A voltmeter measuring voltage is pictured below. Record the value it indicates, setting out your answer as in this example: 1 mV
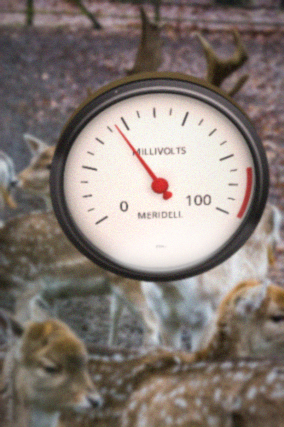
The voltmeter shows 37.5 mV
